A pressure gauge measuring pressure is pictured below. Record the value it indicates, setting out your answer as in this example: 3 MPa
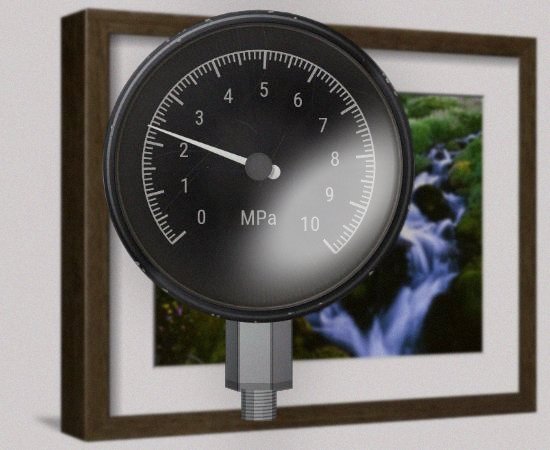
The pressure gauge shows 2.3 MPa
